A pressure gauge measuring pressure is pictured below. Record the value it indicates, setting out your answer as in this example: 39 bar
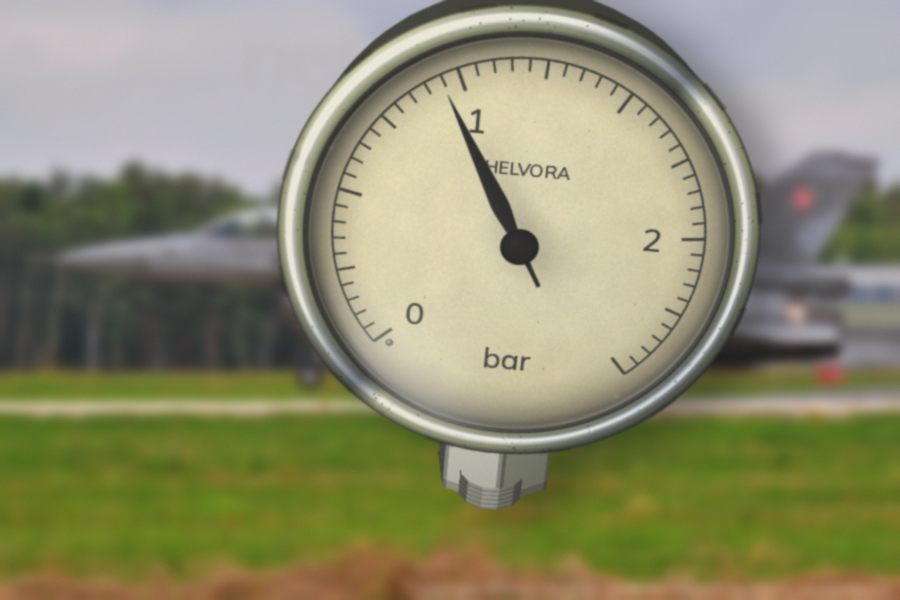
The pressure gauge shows 0.95 bar
